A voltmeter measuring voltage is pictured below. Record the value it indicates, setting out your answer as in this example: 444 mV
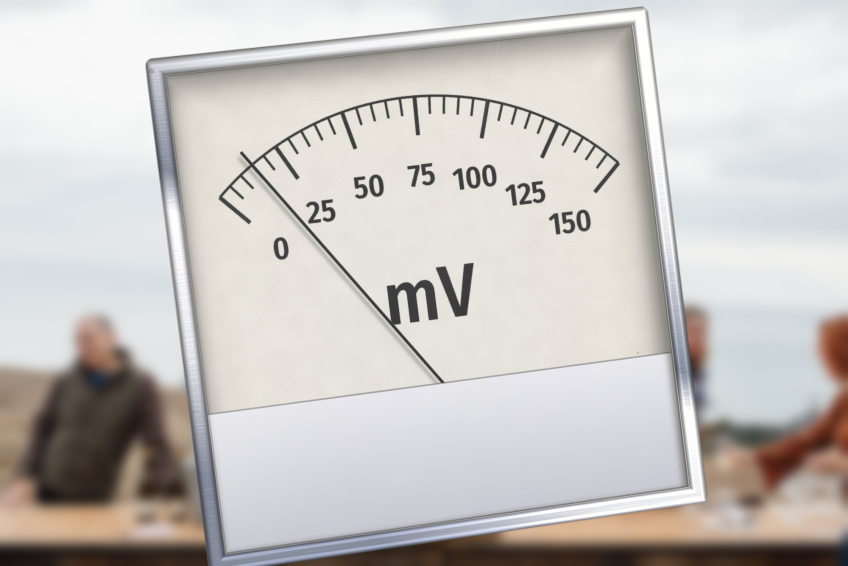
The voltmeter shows 15 mV
